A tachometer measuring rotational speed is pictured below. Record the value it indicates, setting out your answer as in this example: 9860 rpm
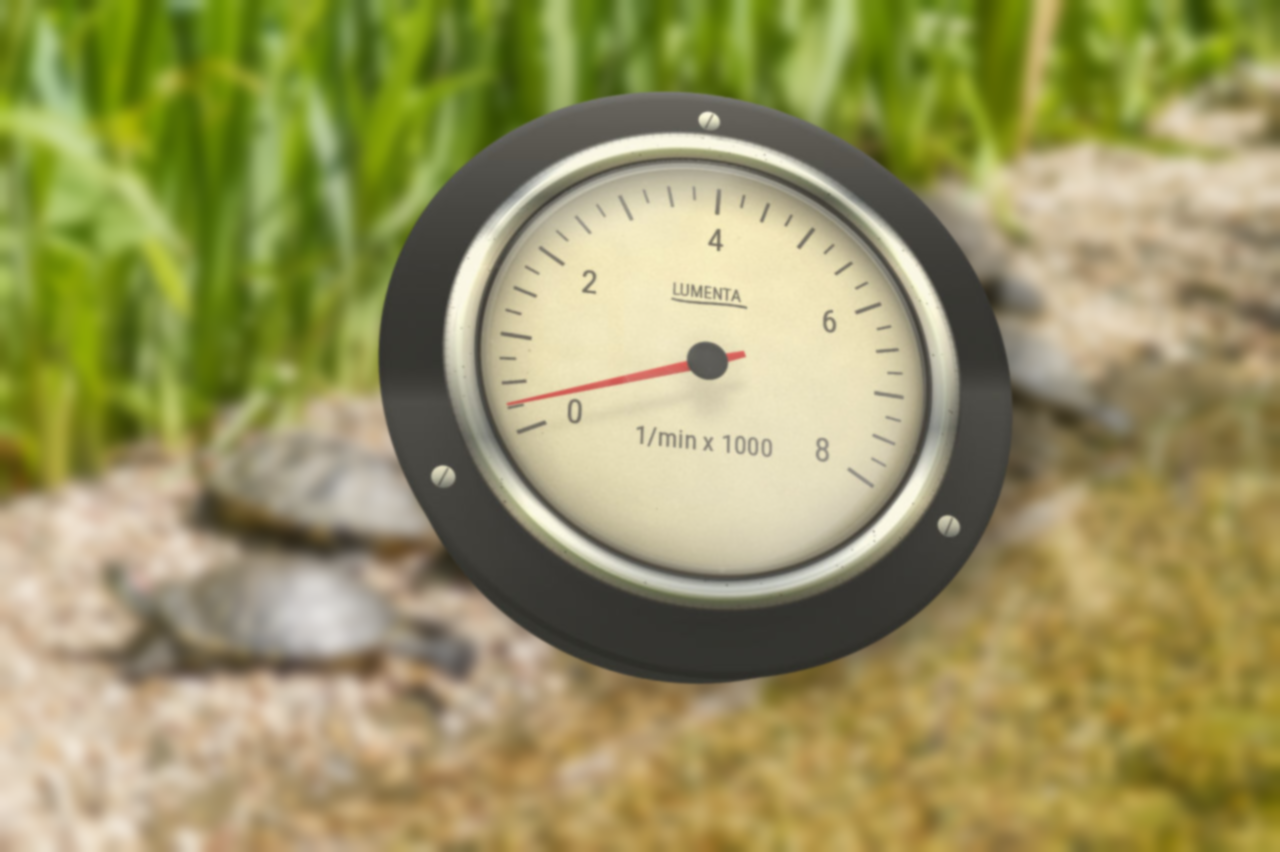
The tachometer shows 250 rpm
